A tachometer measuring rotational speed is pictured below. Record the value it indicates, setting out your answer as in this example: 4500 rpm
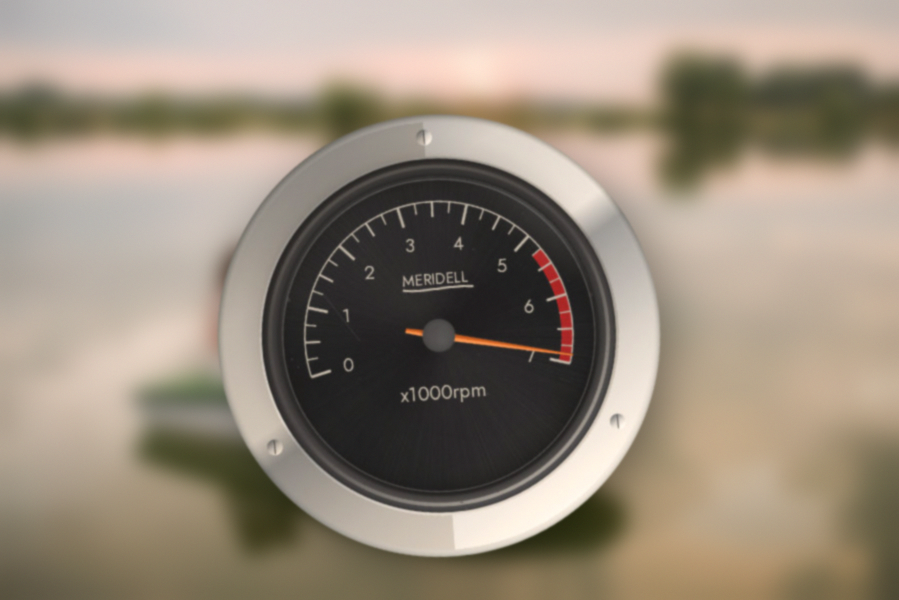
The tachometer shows 6875 rpm
